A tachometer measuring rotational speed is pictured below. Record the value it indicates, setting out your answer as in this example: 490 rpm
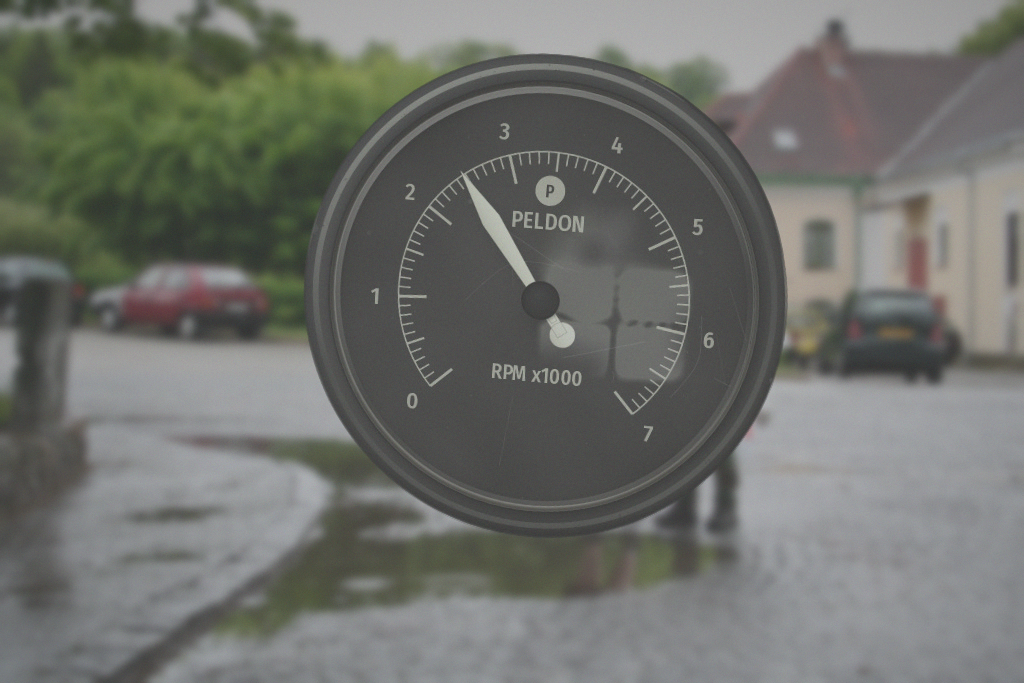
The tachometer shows 2500 rpm
